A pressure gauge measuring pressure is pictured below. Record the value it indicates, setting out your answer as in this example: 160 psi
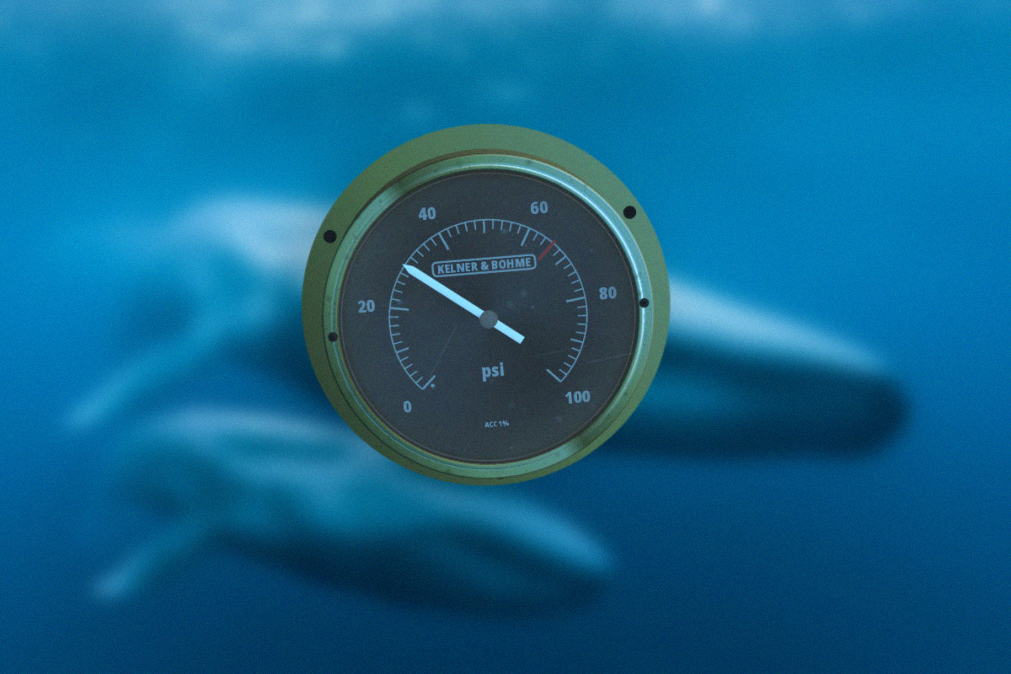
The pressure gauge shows 30 psi
